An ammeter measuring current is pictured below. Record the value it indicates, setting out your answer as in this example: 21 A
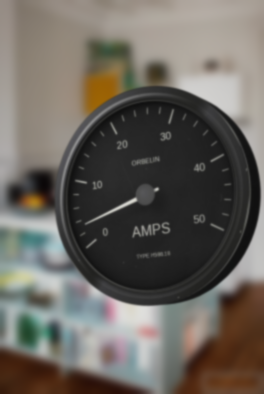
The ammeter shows 3 A
